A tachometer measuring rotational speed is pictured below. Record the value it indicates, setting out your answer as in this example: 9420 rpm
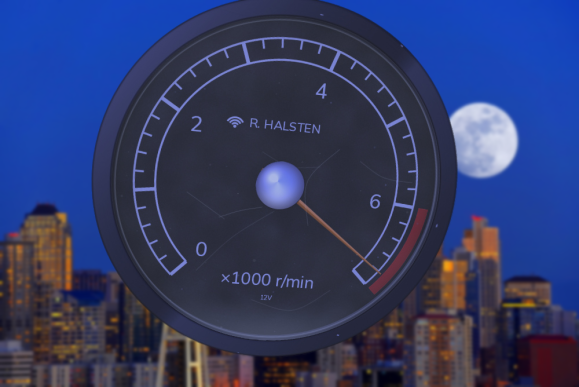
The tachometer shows 6800 rpm
